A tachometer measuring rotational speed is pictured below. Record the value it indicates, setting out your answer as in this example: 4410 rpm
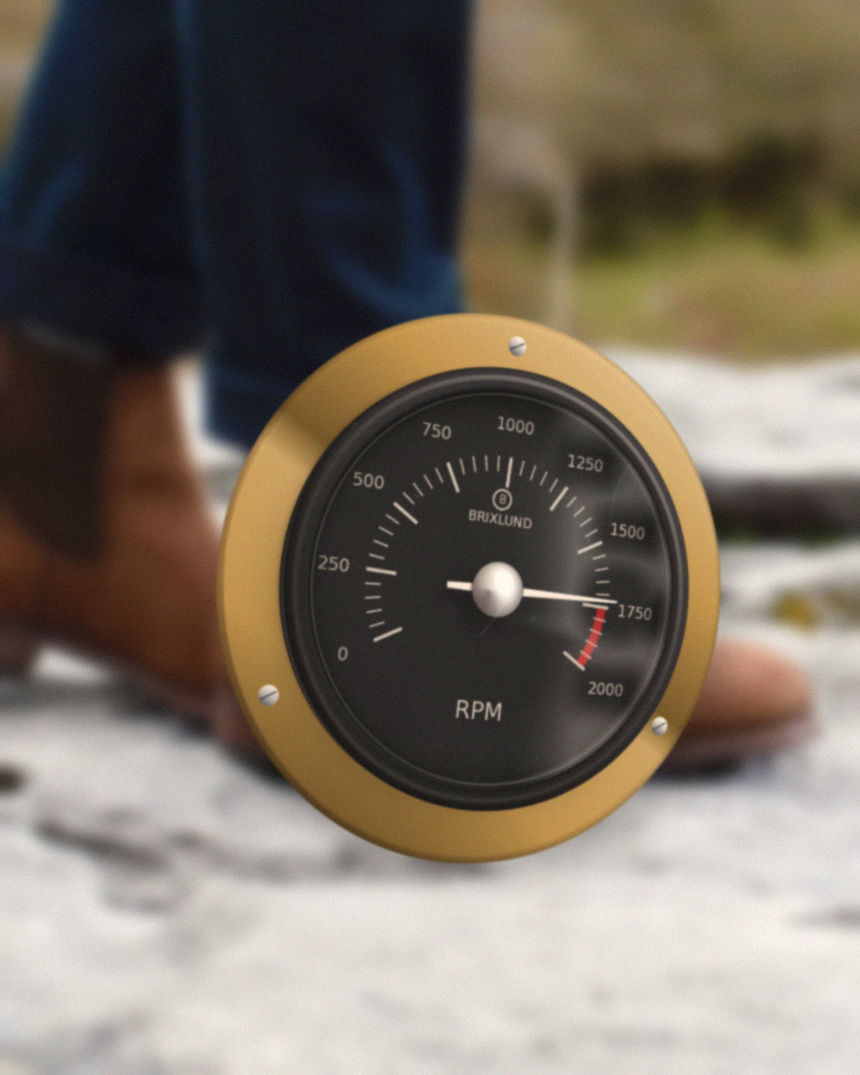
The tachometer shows 1725 rpm
